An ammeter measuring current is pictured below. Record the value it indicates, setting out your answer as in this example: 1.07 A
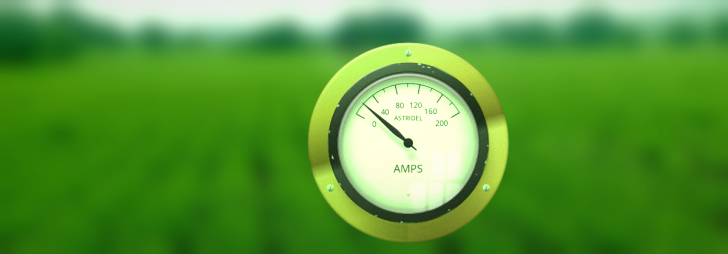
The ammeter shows 20 A
